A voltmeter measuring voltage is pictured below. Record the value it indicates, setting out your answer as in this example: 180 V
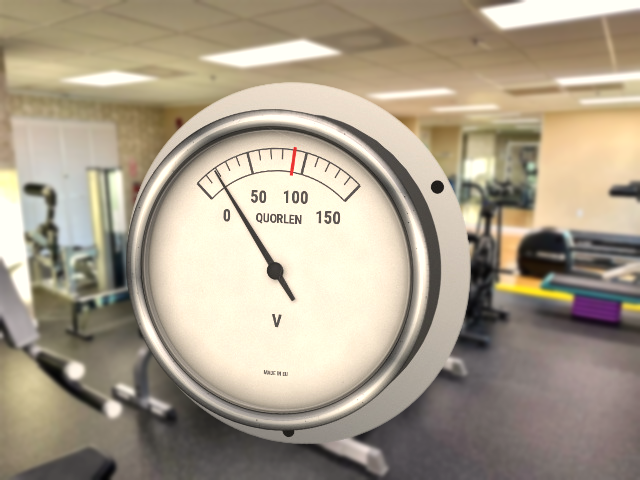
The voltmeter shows 20 V
